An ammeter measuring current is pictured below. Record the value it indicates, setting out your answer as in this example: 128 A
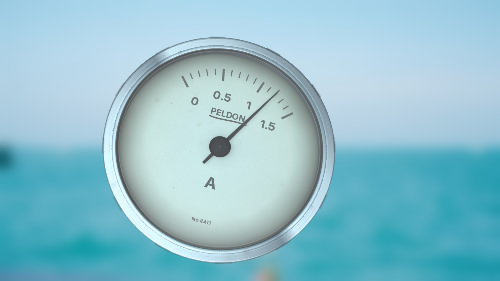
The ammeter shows 1.2 A
